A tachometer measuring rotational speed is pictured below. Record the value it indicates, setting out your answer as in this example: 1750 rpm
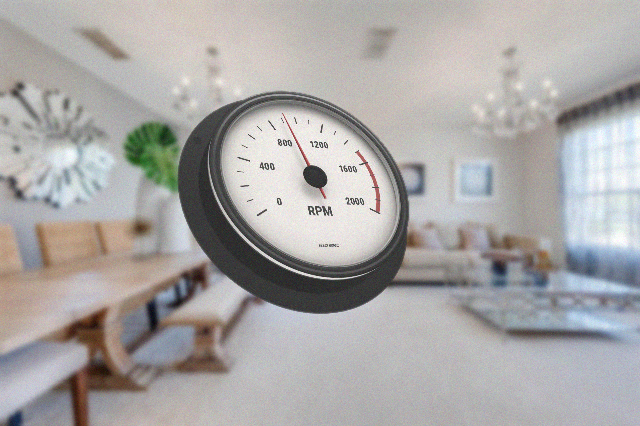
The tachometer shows 900 rpm
